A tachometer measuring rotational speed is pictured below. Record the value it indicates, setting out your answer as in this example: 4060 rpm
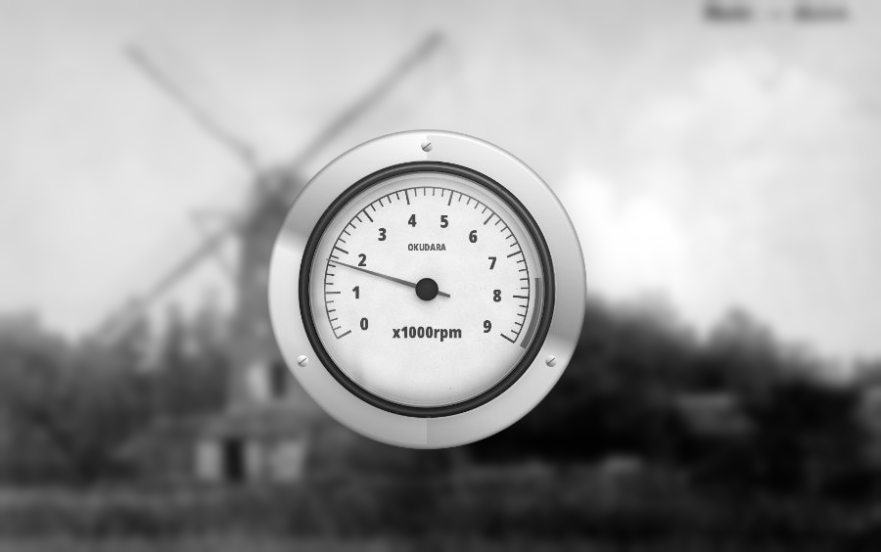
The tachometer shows 1700 rpm
